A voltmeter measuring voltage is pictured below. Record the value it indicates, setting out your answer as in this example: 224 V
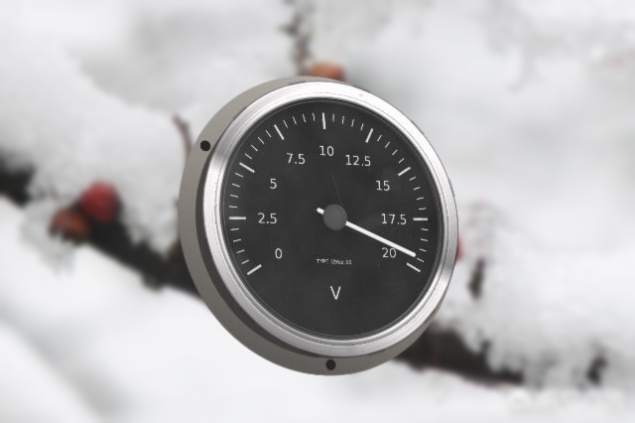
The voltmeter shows 19.5 V
